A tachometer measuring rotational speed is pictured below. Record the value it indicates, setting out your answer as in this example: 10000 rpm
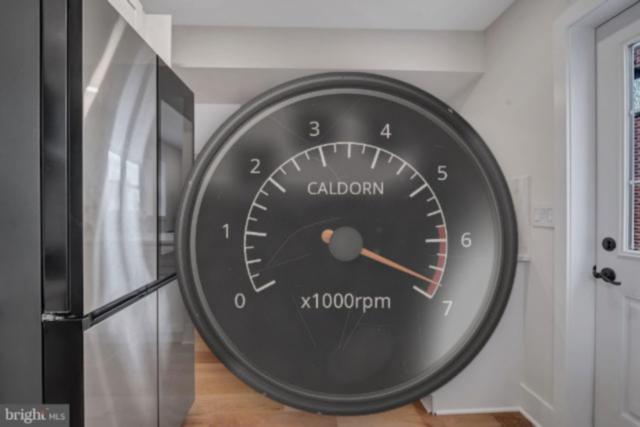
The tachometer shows 6750 rpm
